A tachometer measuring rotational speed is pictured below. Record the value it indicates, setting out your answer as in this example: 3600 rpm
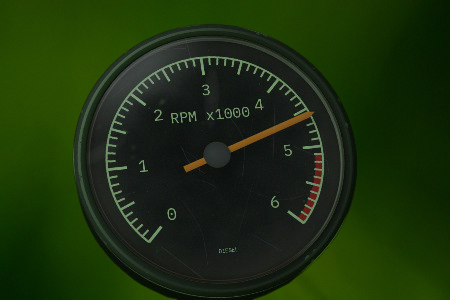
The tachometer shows 4600 rpm
